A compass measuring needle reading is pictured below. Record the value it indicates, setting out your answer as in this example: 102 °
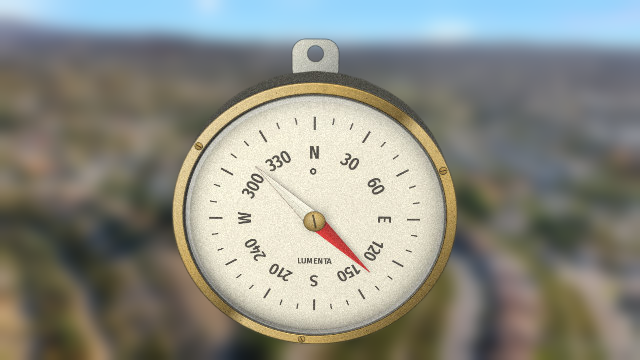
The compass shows 135 °
